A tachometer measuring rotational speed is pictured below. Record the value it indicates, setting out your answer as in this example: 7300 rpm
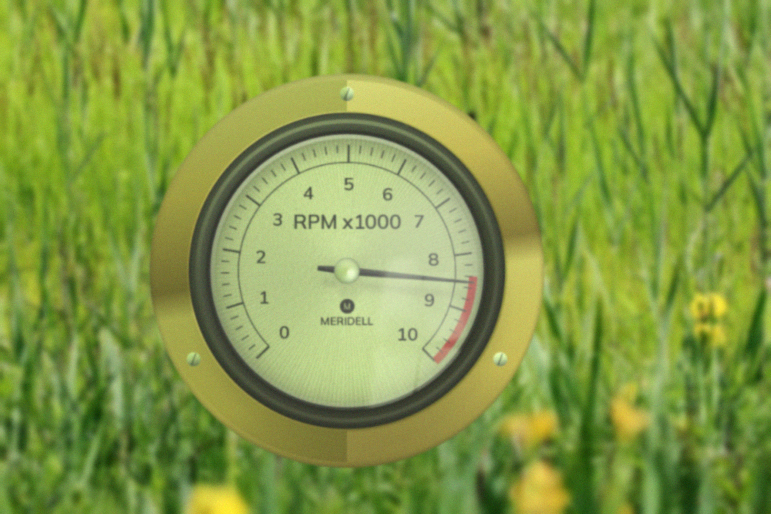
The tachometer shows 8500 rpm
